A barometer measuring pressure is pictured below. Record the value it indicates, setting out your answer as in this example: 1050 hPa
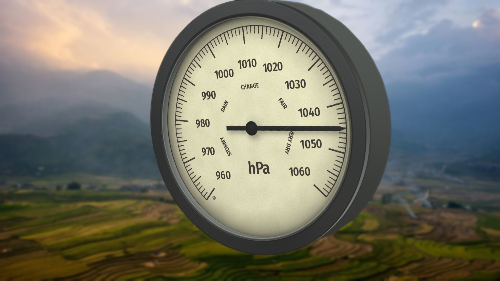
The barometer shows 1045 hPa
